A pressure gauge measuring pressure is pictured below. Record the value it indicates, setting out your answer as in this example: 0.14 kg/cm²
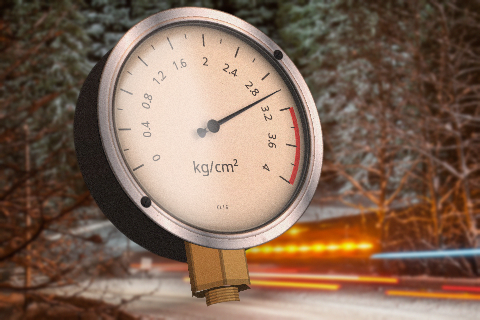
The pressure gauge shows 3 kg/cm²
